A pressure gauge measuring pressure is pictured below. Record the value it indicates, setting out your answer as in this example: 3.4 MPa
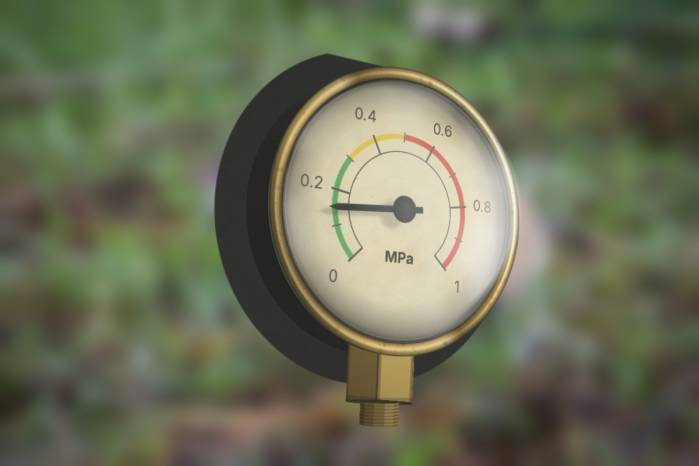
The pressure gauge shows 0.15 MPa
